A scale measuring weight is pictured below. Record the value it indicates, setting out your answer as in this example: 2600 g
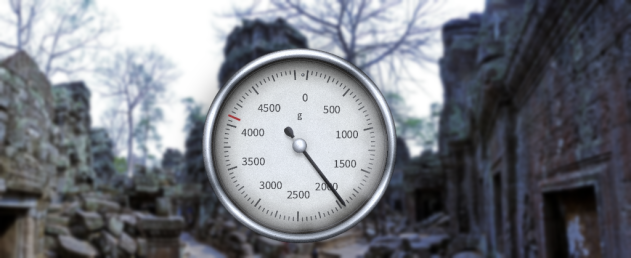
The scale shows 1950 g
